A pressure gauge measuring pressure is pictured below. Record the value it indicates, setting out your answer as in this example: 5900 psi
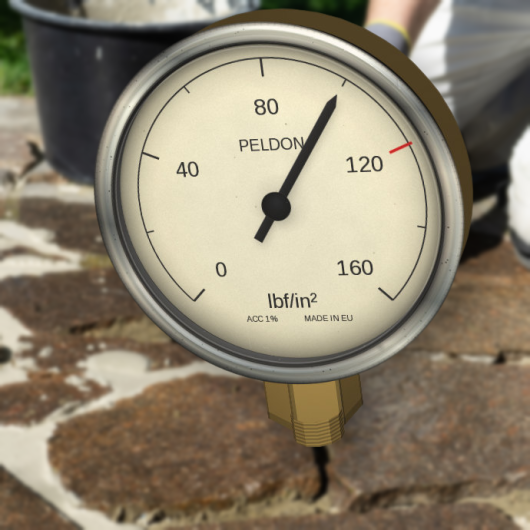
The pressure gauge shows 100 psi
